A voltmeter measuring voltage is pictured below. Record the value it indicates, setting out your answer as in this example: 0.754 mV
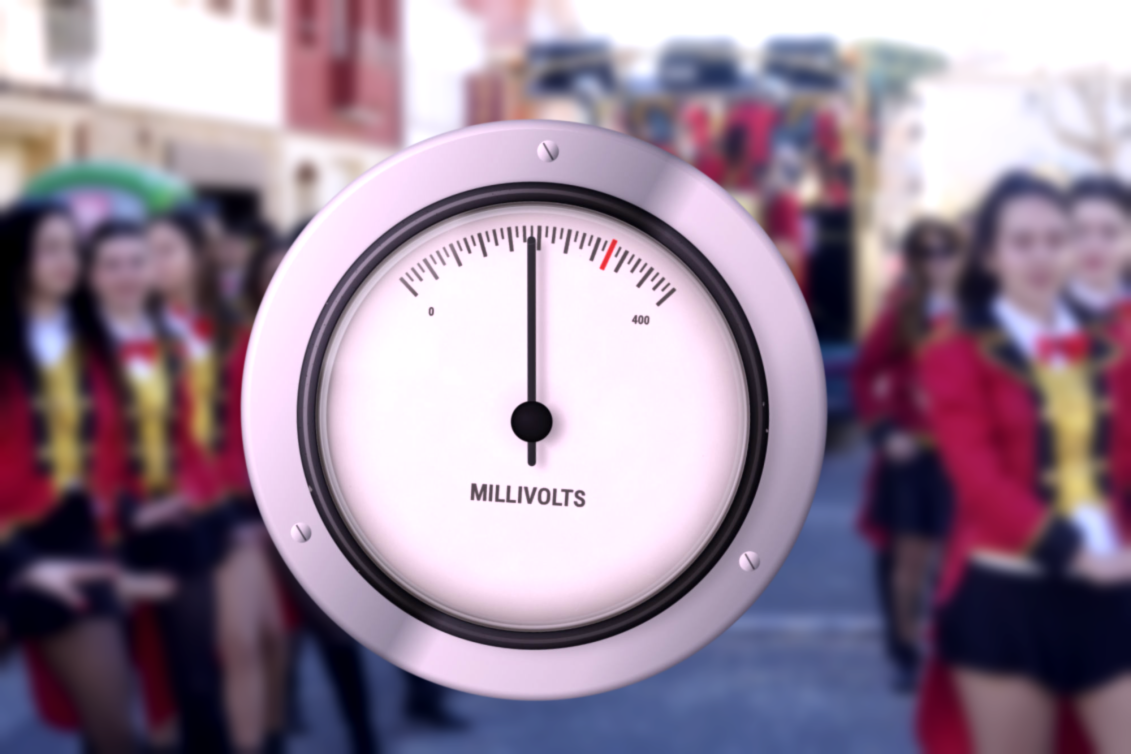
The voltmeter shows 190 mV
